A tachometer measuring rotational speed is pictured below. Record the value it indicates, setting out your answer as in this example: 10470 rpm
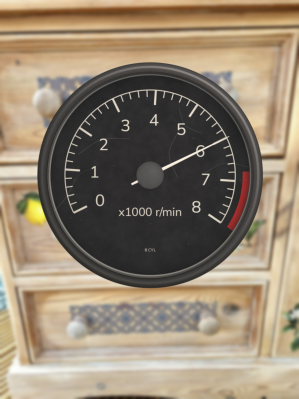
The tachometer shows 6000 rpm
